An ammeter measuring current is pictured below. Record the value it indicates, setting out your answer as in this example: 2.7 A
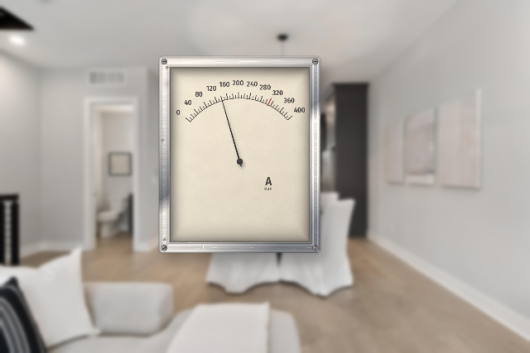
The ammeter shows 140 A
